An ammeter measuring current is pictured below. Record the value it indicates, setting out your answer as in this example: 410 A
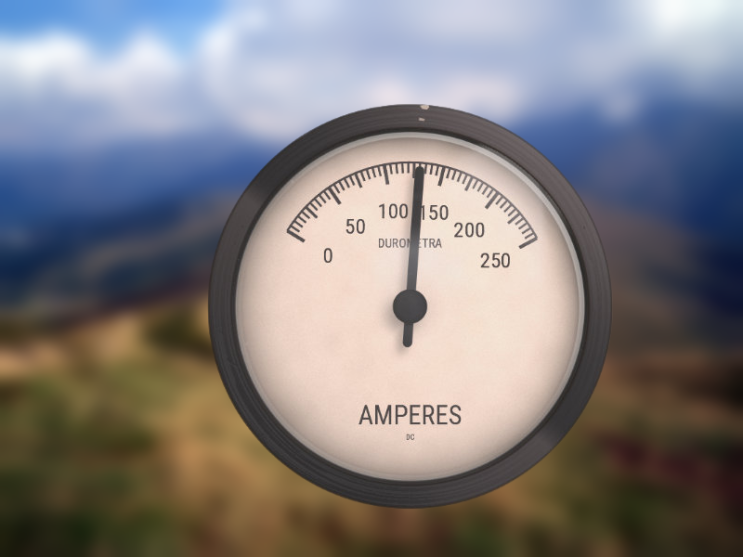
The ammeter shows 130 A
